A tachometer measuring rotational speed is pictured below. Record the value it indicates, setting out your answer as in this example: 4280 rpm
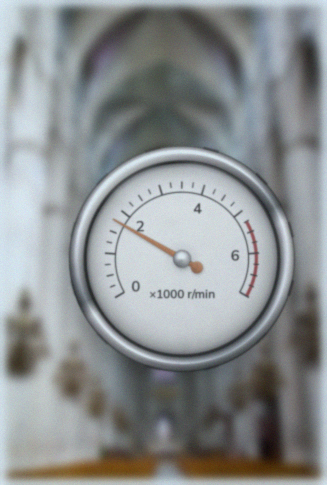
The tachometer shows 1750 rpm
